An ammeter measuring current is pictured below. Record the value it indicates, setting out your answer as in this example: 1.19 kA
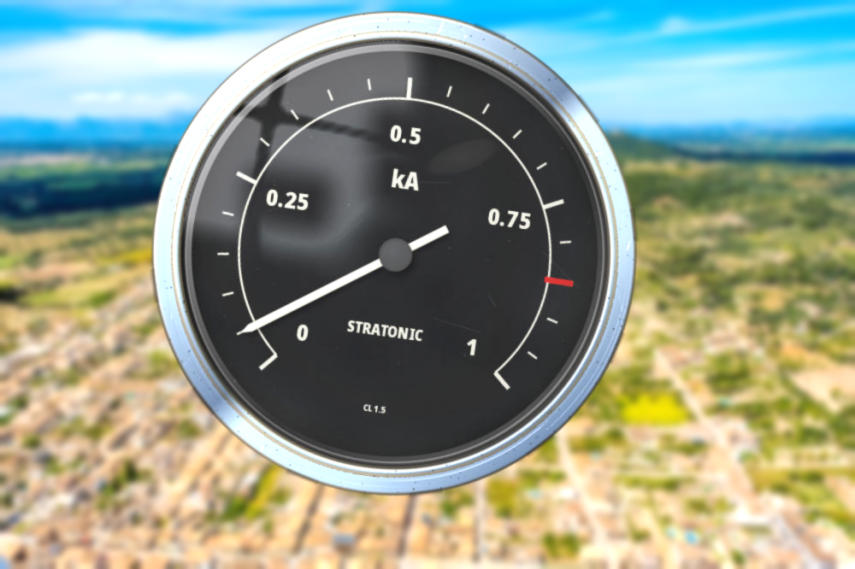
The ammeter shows 0.05 kA
